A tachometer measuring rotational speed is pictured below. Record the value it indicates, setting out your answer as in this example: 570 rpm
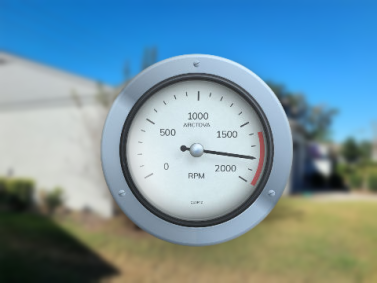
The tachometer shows 1800 rpm
